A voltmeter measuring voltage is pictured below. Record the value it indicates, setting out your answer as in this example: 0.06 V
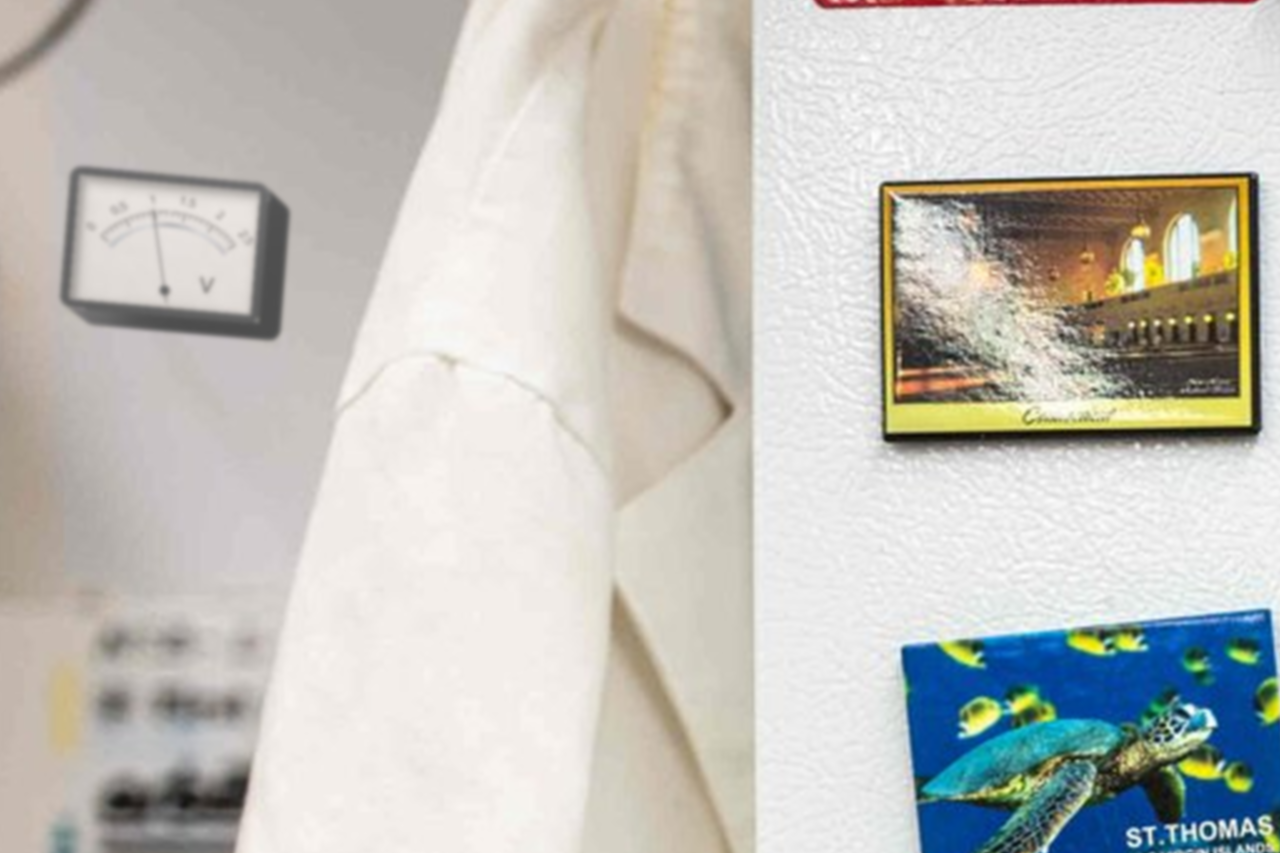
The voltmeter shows 1 V
